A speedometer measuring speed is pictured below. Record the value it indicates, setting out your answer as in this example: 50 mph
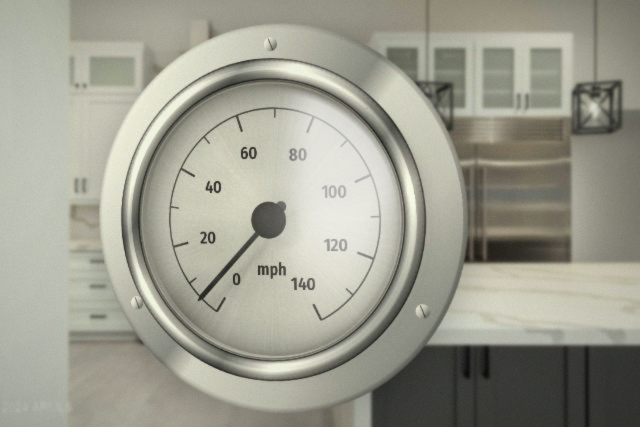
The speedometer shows 5 mph
